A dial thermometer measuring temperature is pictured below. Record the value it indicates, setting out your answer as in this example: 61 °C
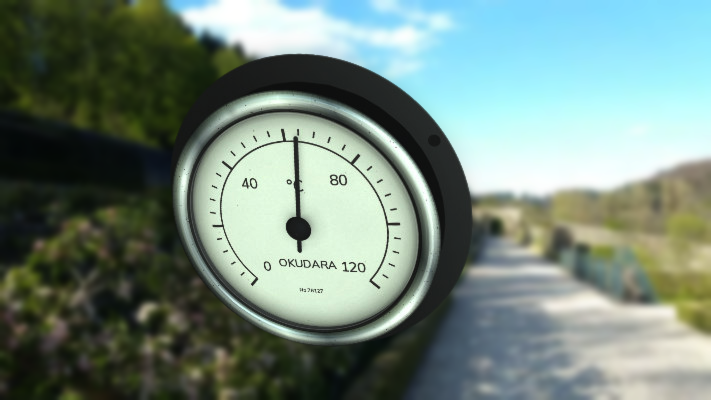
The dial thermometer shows 64 °C
